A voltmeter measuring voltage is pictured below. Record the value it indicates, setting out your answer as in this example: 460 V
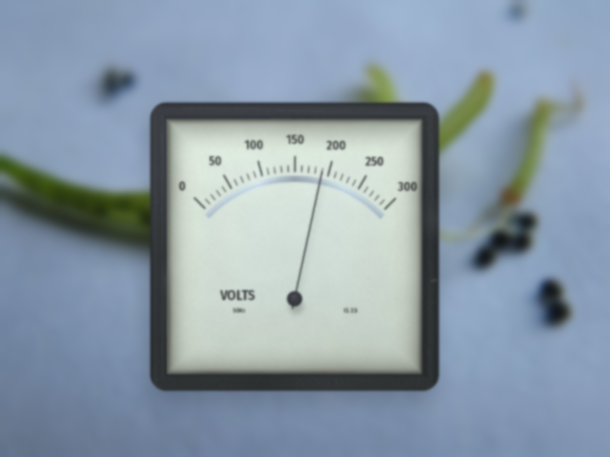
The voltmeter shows 190 V
